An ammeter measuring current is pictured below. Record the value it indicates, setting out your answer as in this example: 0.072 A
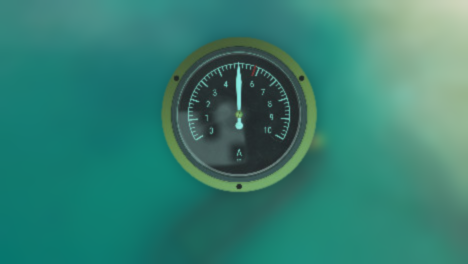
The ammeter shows 5 A
